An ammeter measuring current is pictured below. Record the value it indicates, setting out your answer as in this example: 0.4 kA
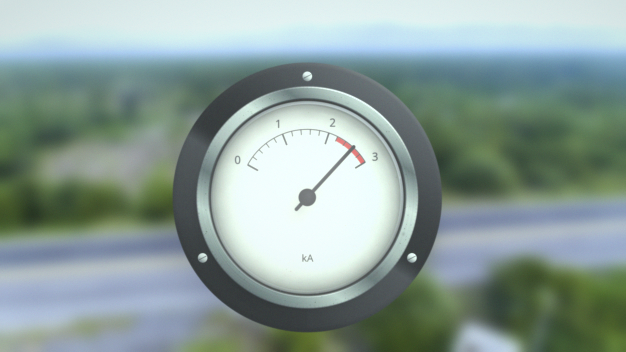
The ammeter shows 2.6 kA
